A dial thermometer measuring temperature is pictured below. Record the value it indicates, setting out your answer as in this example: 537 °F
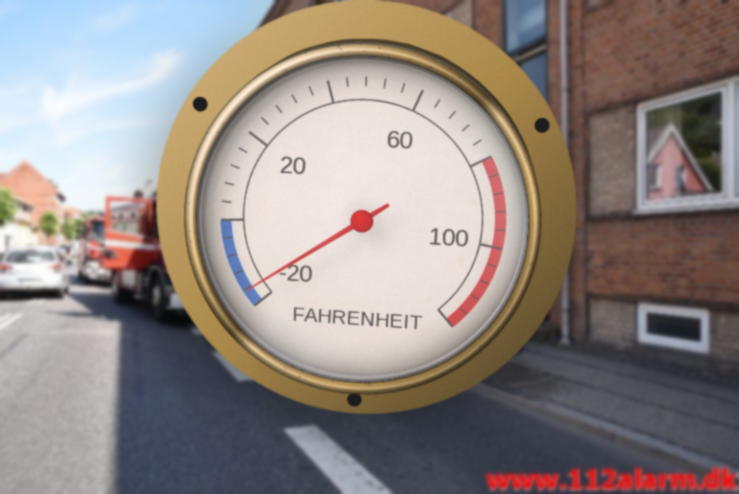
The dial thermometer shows -16 °F
